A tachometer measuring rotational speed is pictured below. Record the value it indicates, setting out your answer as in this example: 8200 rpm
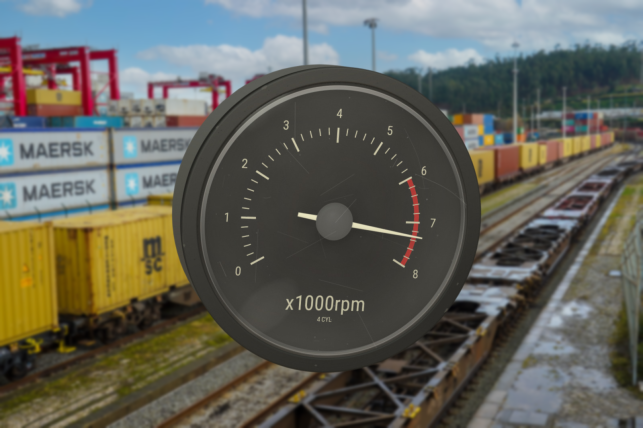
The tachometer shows 7300 rpm
